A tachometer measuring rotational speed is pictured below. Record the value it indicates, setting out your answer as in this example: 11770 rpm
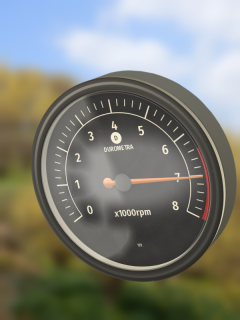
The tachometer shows 7000 rpm
